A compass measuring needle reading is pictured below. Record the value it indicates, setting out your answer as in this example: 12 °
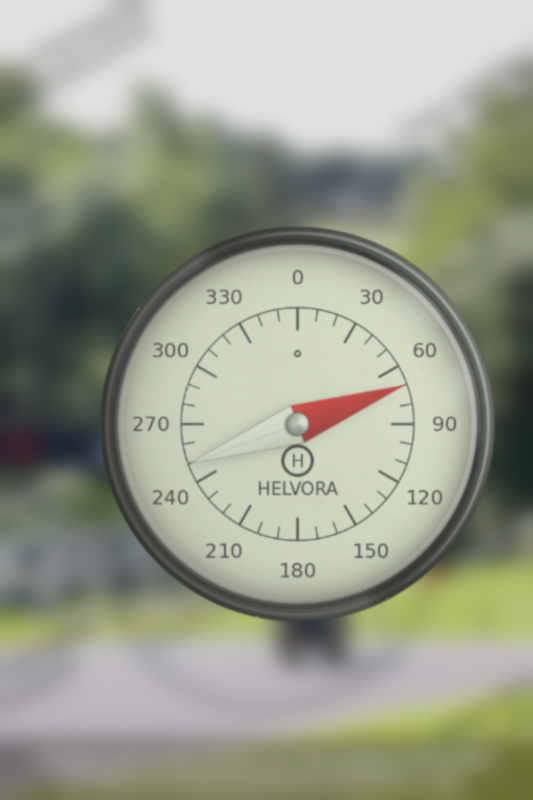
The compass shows 70 °
